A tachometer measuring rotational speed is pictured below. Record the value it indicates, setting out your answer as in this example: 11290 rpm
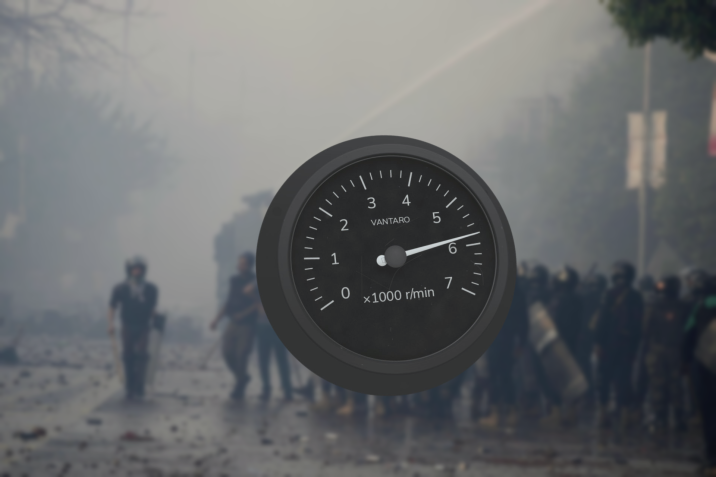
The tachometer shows 5800 rpm
